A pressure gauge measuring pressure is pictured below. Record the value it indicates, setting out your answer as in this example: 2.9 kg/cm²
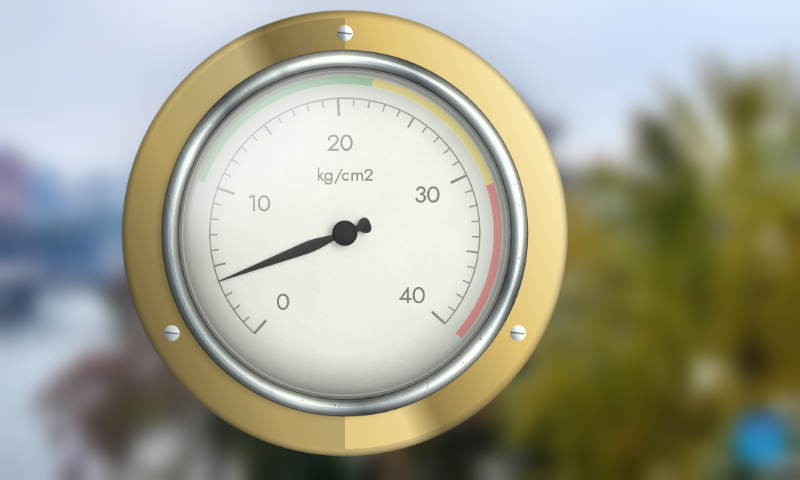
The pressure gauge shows 4 kg/cm²
